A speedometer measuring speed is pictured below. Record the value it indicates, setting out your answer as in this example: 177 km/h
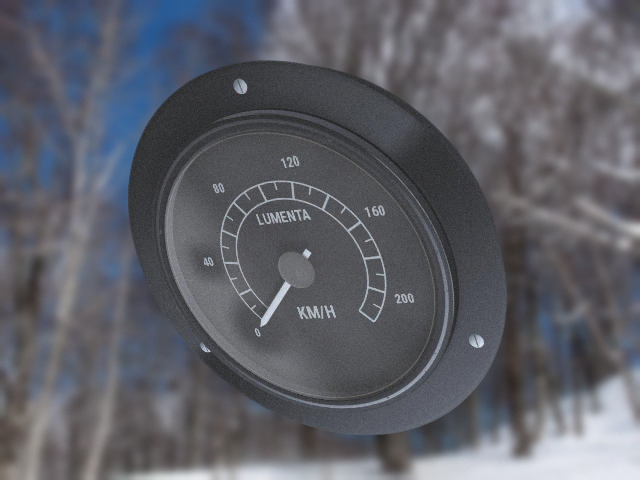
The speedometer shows 0 km/h
